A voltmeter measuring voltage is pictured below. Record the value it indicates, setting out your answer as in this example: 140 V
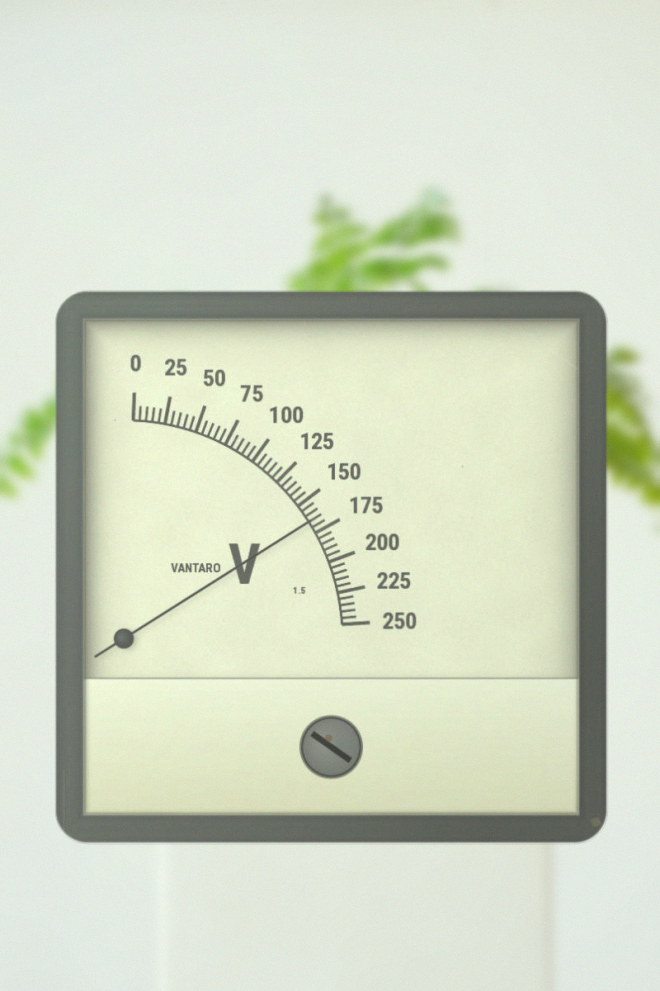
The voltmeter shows 165 V
